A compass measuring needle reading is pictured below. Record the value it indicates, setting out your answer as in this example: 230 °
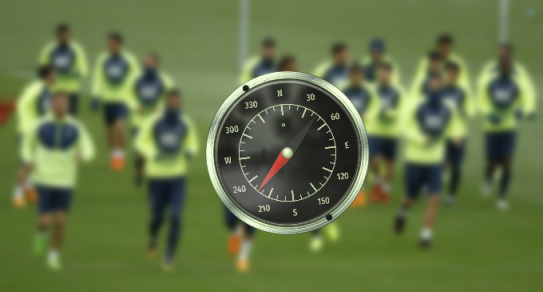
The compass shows 225 °
